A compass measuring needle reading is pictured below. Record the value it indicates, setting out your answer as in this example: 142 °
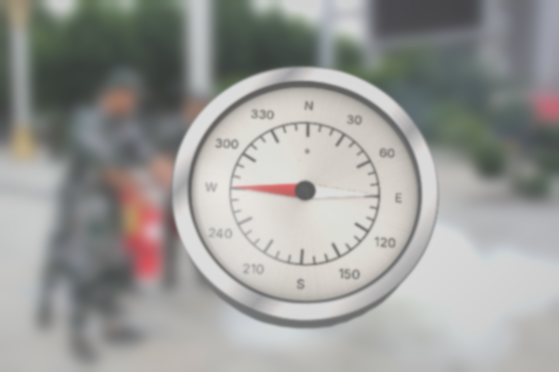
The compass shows 270 °
